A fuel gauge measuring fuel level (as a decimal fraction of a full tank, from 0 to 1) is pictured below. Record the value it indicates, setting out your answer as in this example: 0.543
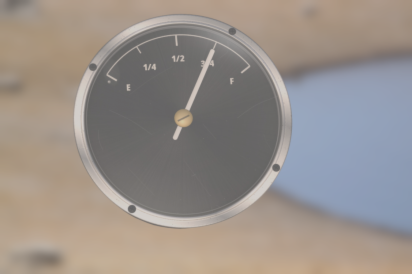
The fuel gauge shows 0.75
